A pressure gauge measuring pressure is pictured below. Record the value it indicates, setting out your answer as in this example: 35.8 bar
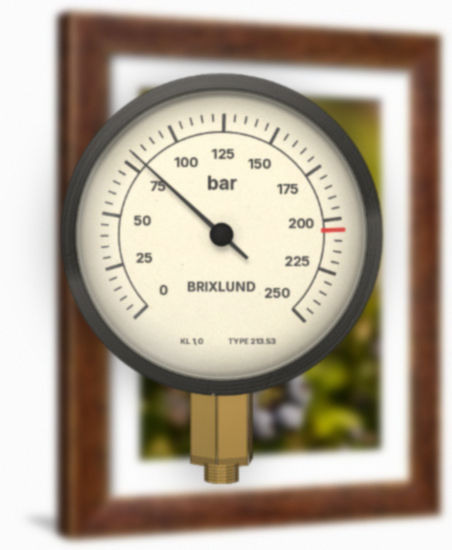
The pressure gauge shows 80 bar
